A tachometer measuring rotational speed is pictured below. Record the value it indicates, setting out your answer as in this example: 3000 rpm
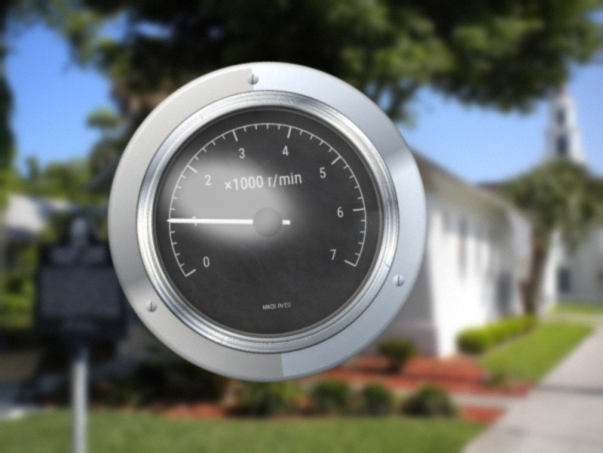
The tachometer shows 1000 rpm
